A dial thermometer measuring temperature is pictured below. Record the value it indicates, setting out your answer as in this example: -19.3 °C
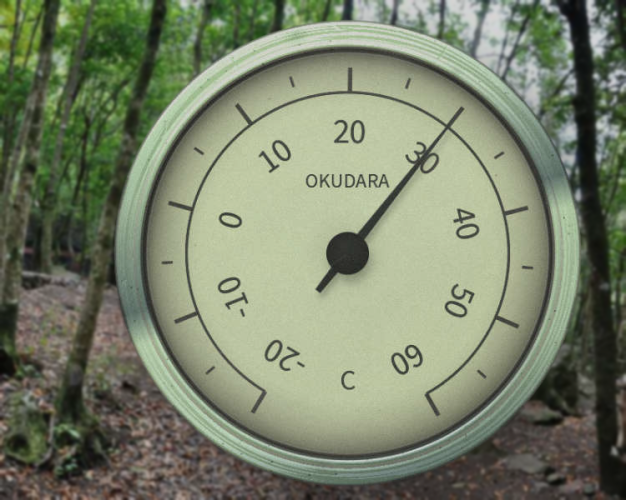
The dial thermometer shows 30 °C
